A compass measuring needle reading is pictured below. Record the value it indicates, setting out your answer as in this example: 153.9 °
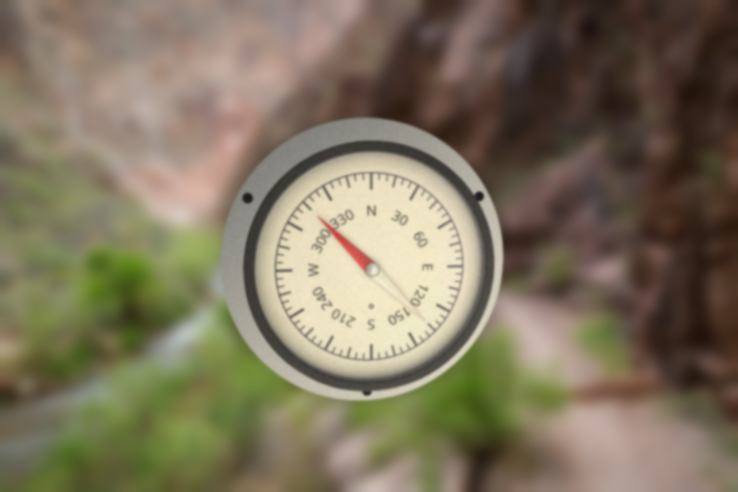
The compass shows 315 °
